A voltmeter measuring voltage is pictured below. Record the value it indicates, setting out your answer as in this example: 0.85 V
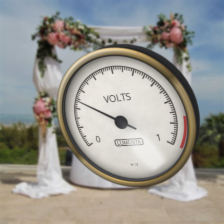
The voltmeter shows 0.25 V
